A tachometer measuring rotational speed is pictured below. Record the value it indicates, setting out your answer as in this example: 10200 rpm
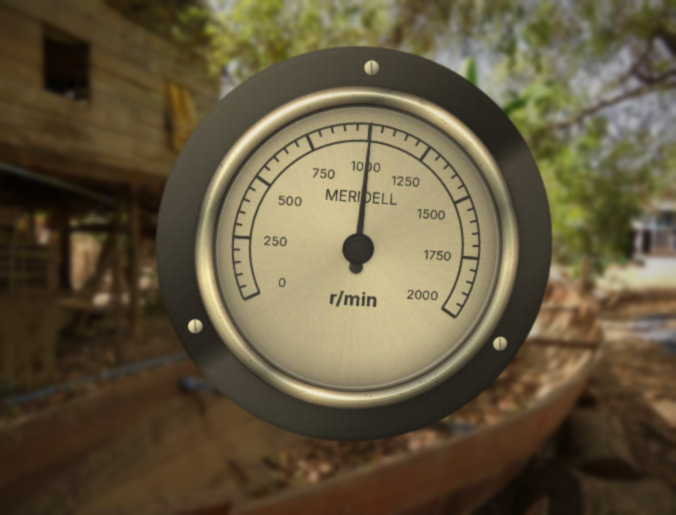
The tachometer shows 1000 rpm
